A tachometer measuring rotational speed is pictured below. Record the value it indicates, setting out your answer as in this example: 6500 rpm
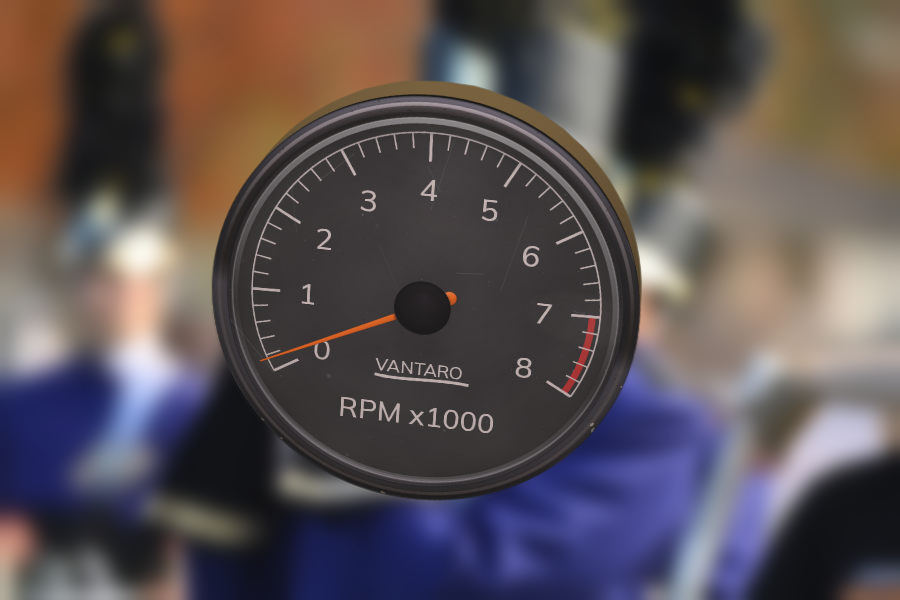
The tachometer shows 200 rpm
